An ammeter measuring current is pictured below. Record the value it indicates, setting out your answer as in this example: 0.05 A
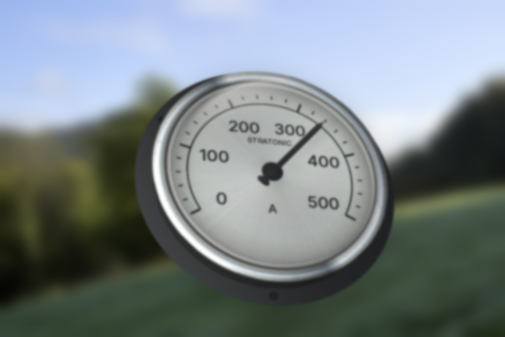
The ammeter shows 340 A
